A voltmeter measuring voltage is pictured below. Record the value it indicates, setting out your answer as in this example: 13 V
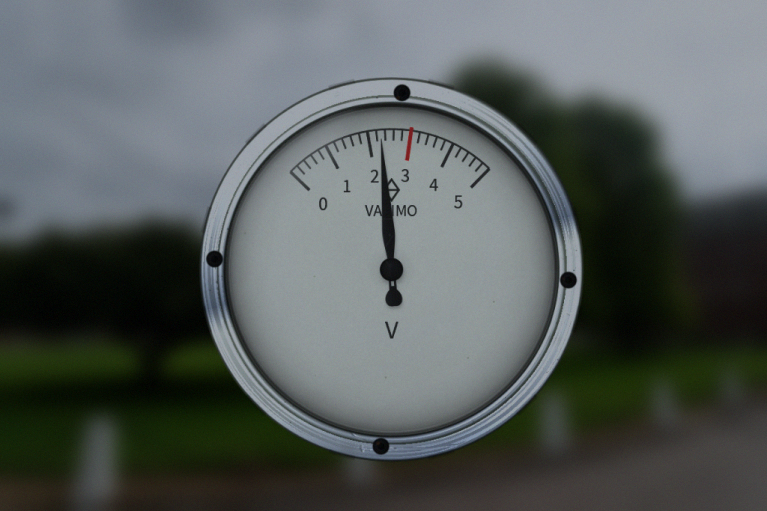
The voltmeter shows 2.3 V
